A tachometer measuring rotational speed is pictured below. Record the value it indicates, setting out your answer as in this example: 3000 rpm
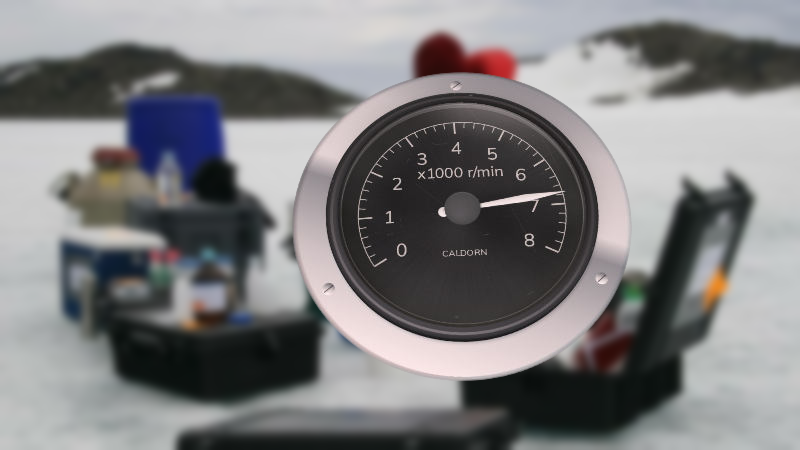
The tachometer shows 6800 rpm
